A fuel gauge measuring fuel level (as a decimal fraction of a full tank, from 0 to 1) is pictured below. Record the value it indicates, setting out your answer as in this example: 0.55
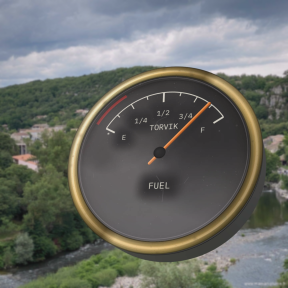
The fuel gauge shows 0.875
